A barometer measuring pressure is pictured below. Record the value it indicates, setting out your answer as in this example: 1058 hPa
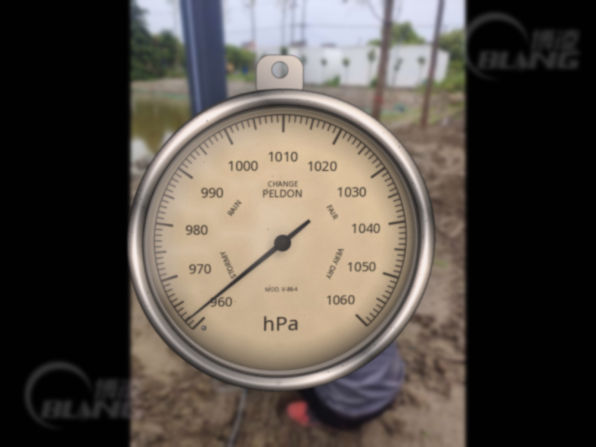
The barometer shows 962 hPa
